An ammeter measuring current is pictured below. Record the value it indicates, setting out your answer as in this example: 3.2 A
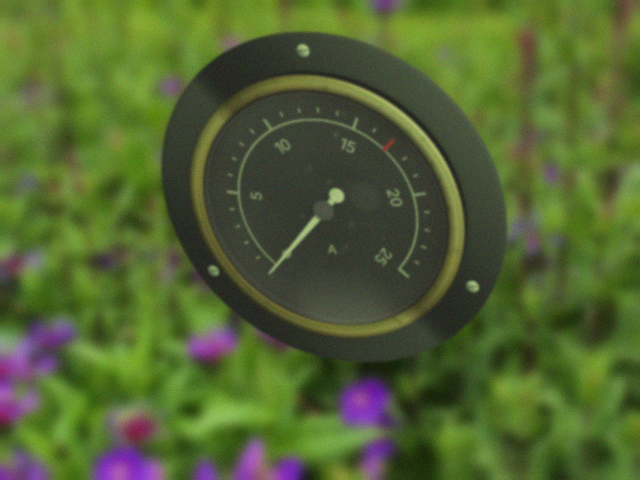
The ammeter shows 0 A
